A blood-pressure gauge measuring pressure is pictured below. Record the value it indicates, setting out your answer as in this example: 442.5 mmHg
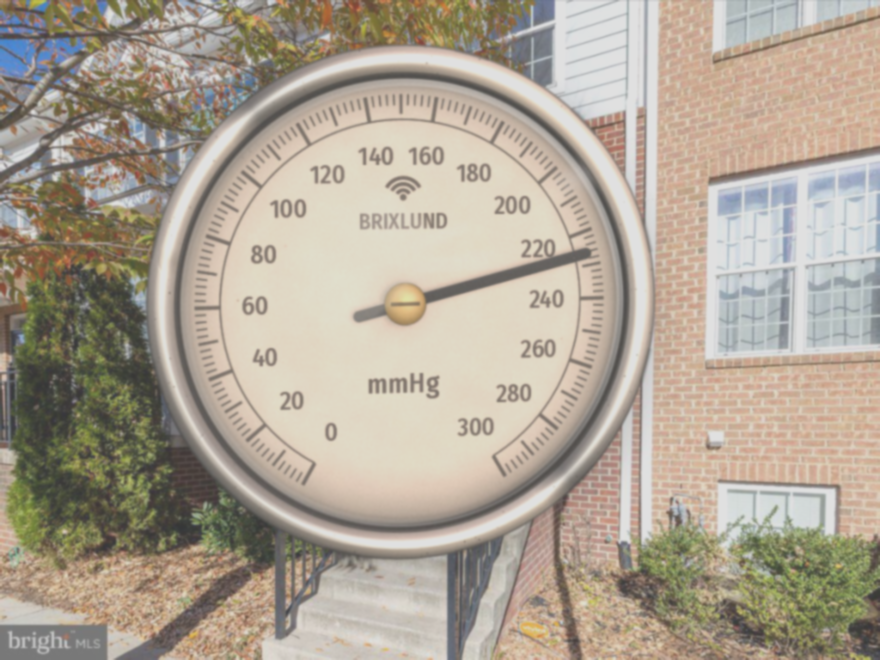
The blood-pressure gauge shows 226 mmHg
